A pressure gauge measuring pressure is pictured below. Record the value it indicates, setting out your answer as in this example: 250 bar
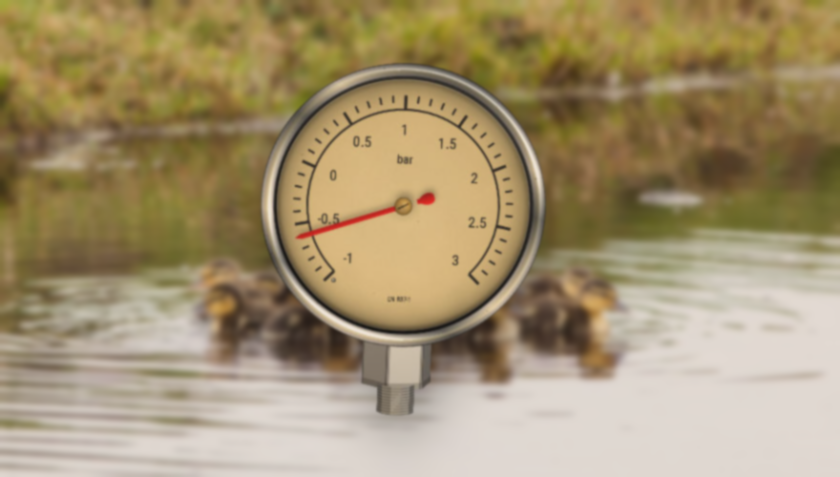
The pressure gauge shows -0.6 bar
